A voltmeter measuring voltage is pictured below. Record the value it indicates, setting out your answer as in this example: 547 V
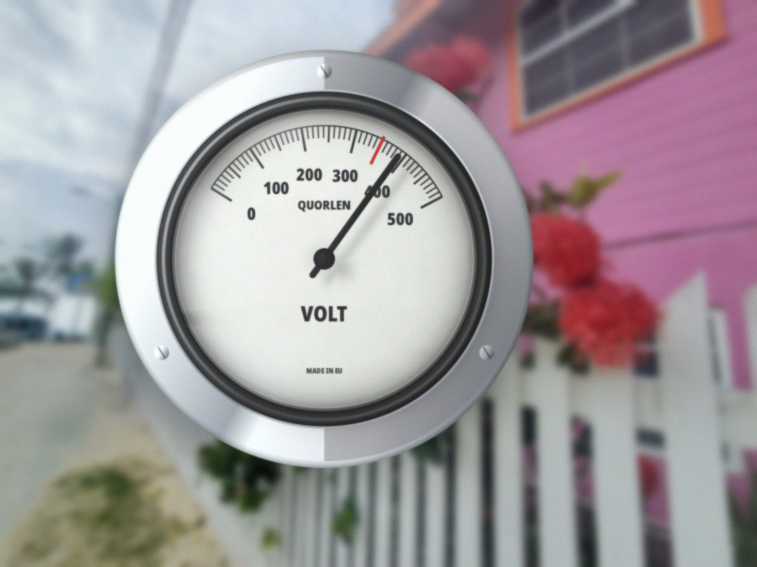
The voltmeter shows 390 V
